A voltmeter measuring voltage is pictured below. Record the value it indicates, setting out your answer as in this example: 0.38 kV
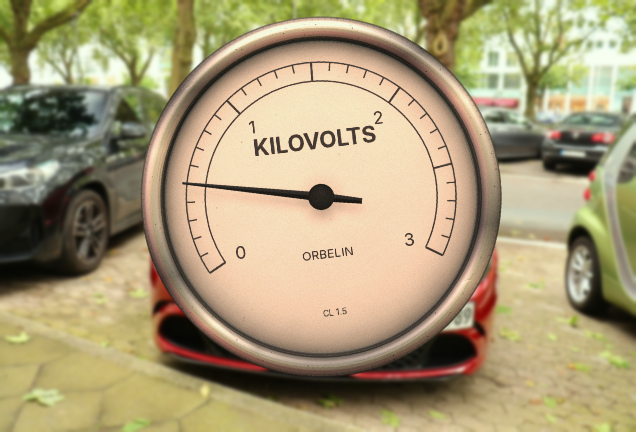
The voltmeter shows 0.5 kV
